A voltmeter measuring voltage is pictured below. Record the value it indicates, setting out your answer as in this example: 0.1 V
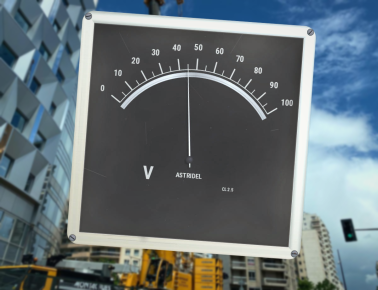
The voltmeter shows 45 V
